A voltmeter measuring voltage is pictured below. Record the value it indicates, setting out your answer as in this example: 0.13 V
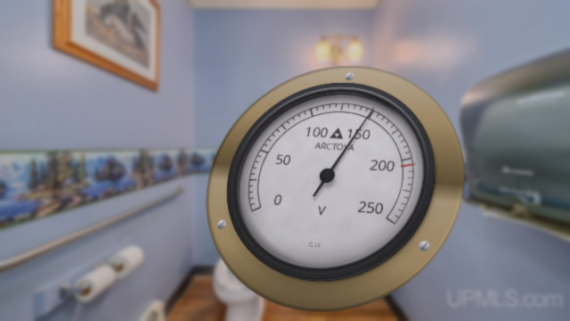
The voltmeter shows 150 V
